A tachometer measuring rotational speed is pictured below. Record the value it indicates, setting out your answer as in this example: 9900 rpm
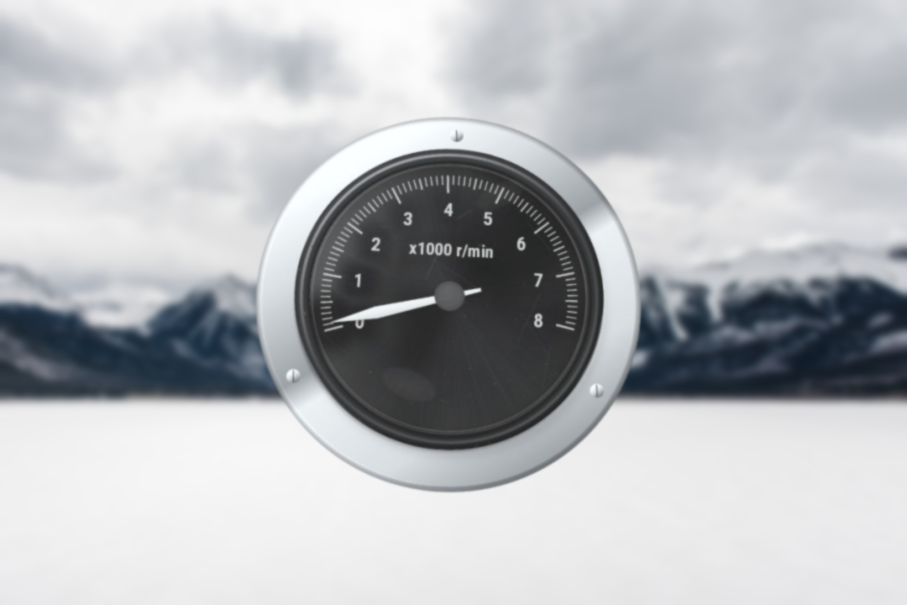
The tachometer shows 100 rpm
